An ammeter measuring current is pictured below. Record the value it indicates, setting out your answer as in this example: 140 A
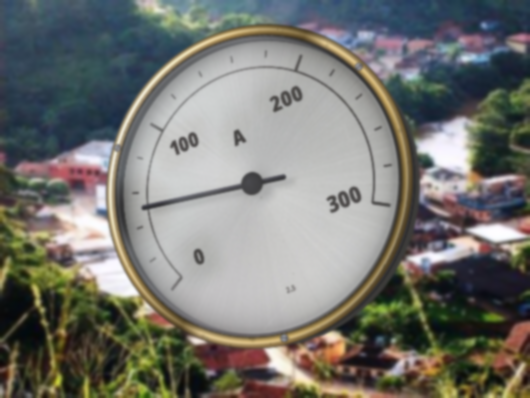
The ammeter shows 50 A
